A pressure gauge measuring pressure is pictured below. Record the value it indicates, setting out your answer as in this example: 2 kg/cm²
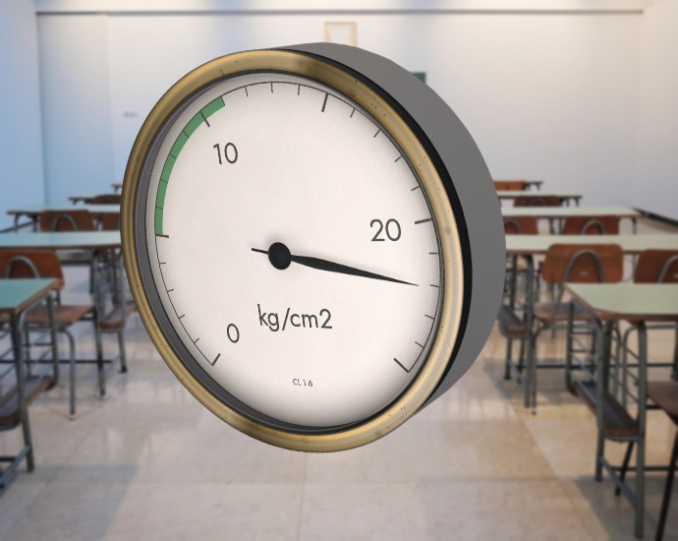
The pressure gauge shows 22 kg/cm²
